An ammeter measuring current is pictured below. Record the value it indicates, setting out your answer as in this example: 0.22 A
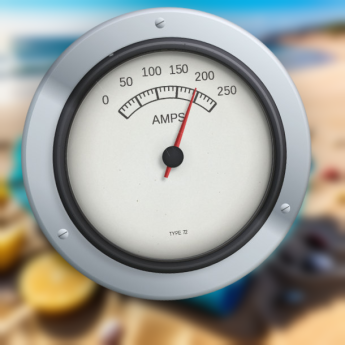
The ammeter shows 190 A
